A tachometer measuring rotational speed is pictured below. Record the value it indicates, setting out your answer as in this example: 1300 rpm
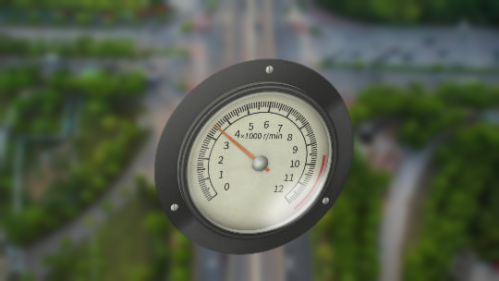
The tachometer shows 3500 rpm
